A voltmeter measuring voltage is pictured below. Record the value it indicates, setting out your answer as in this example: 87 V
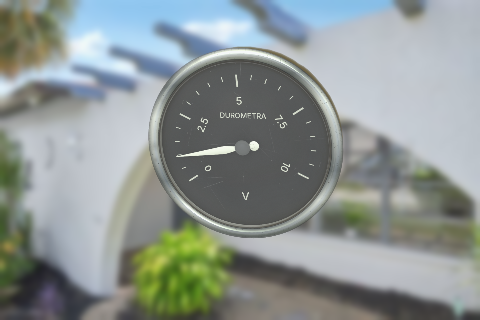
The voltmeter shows 1 V
